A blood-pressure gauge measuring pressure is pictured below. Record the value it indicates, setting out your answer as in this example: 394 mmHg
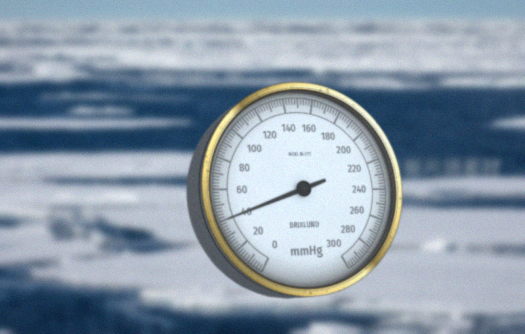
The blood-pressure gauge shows 40 mmHg
